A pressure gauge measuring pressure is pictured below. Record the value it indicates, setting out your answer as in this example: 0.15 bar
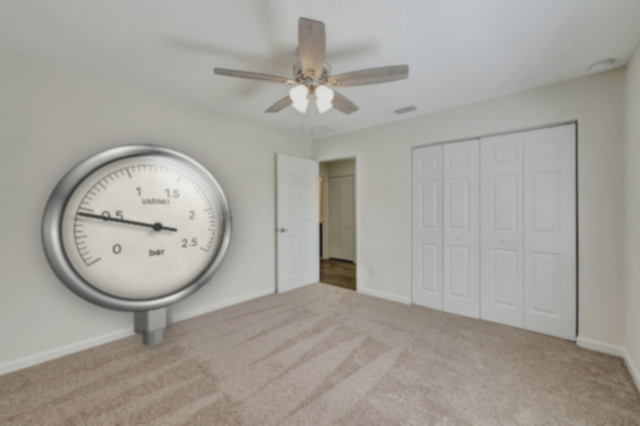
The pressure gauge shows 0.45 bar
